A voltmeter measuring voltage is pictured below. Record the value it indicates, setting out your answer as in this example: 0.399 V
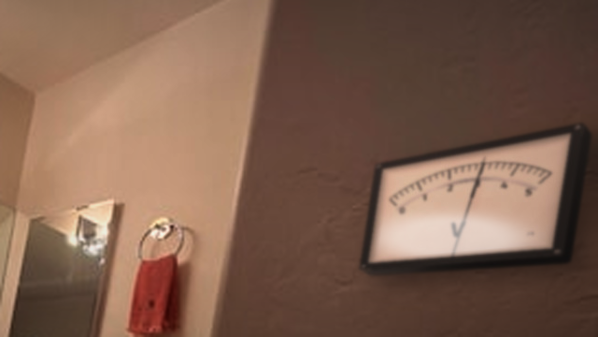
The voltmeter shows 3 V
